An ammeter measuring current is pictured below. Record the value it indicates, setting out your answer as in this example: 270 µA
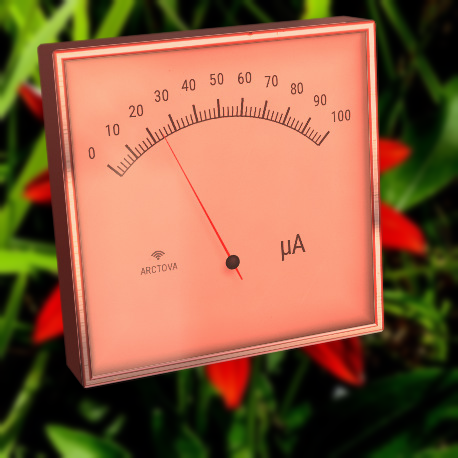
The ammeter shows 24 µA
